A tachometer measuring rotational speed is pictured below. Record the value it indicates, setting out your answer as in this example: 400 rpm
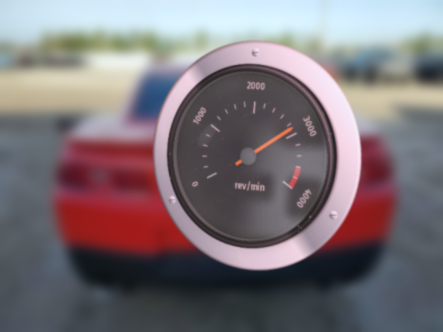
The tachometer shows 2900 rpm
